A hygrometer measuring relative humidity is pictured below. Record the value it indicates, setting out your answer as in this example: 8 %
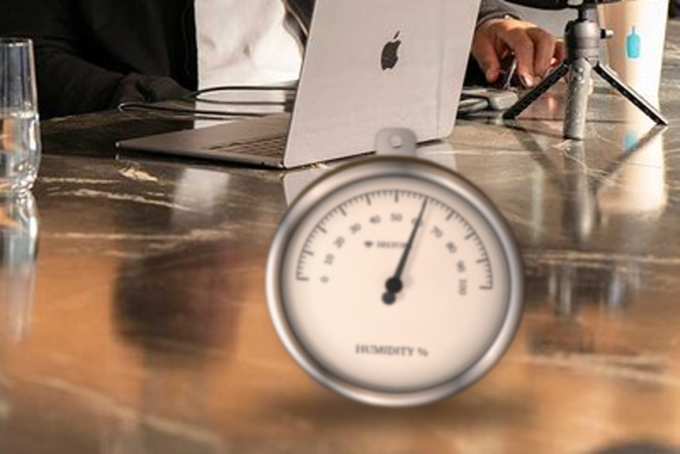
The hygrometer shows 60 %
